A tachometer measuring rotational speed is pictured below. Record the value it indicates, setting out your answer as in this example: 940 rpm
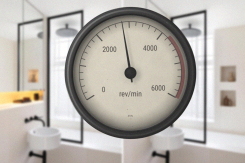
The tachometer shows 2800 rpm
